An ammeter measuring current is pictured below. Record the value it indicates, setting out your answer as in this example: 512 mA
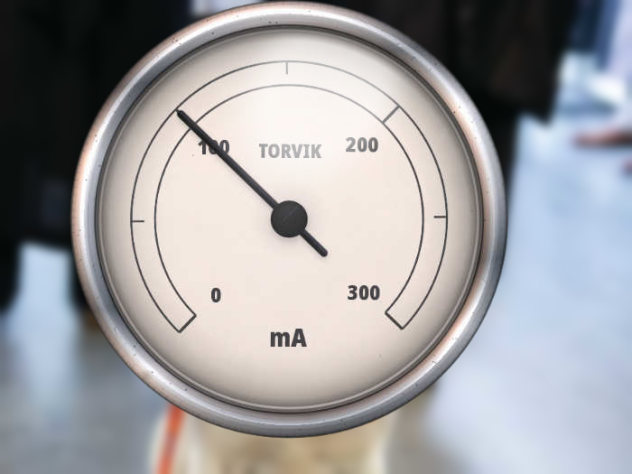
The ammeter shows 100 mA
